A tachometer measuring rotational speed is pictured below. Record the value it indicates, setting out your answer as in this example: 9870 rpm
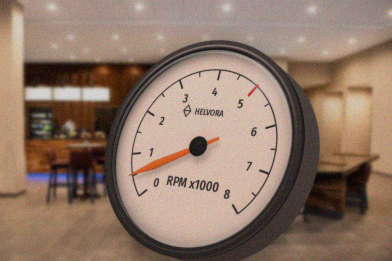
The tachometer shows 500 rpm
